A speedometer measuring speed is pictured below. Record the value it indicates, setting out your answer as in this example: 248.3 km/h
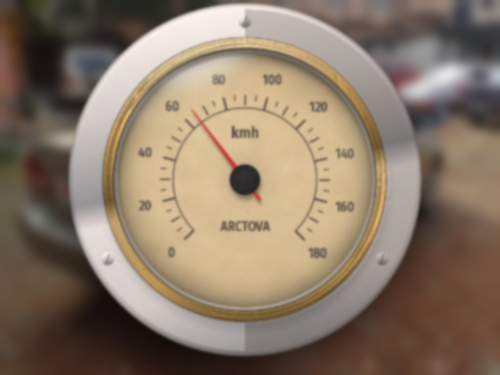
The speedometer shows 65 km/h
